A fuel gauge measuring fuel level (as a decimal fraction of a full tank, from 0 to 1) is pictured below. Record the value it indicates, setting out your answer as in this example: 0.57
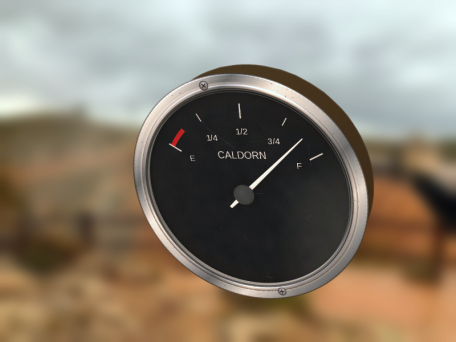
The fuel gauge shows 0.875
